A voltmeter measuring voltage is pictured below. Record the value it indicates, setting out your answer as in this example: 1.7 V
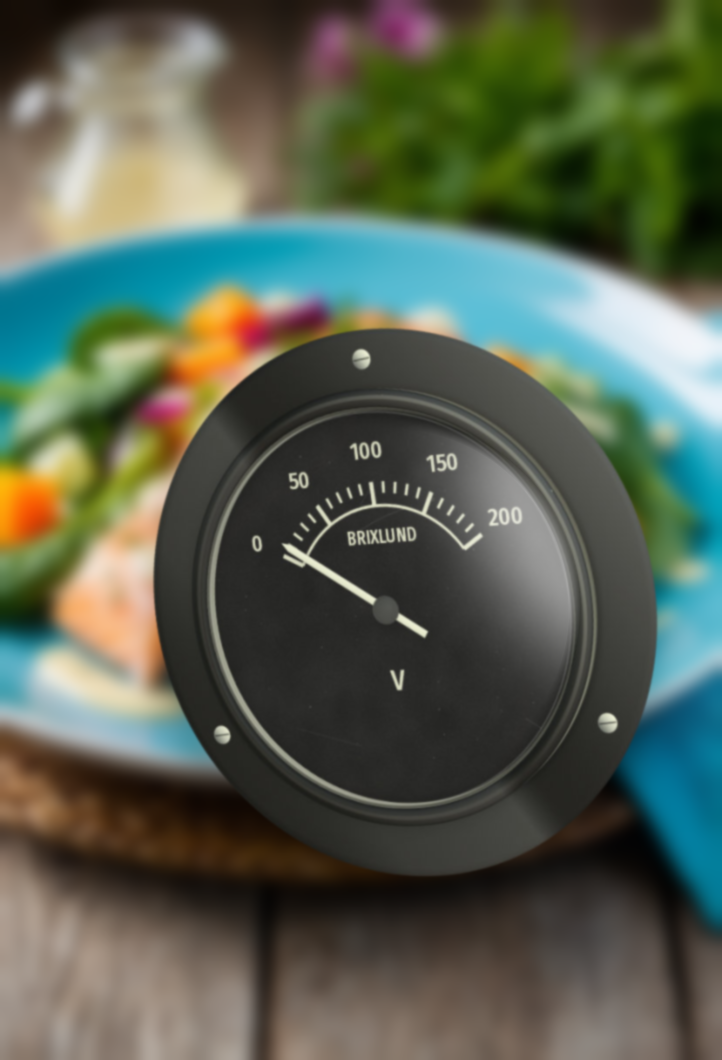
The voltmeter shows 10 V
